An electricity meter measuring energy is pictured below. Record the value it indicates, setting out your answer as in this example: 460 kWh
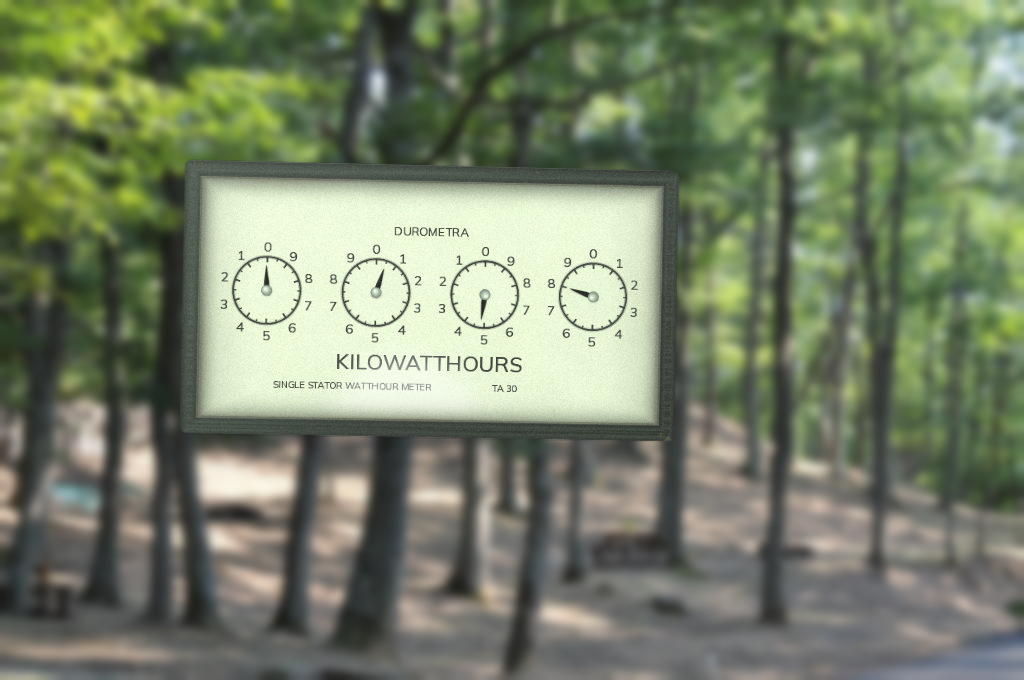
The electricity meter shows 48 kWh
